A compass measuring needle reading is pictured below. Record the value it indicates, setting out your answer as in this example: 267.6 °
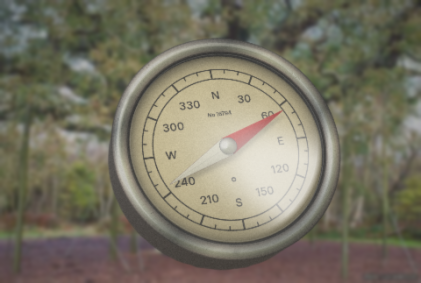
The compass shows 65 °
